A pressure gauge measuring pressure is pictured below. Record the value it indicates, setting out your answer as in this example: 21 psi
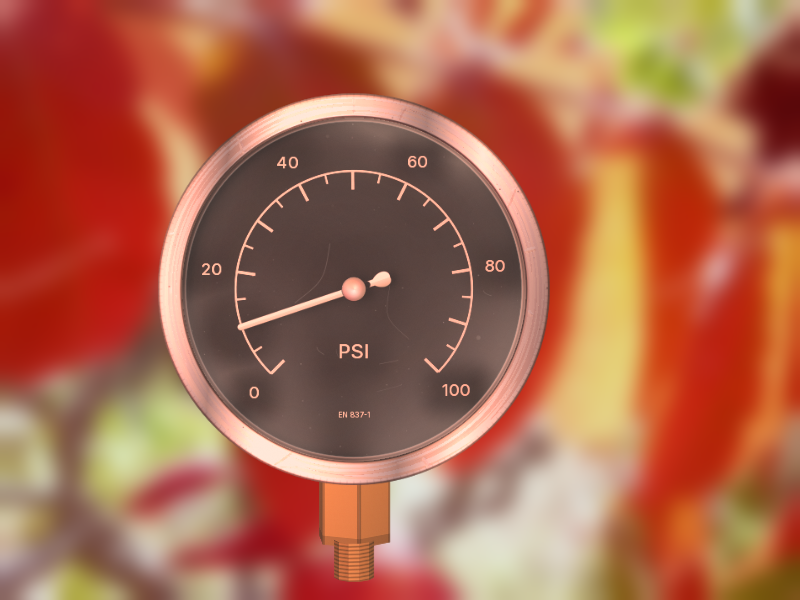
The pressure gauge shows 10 psi
